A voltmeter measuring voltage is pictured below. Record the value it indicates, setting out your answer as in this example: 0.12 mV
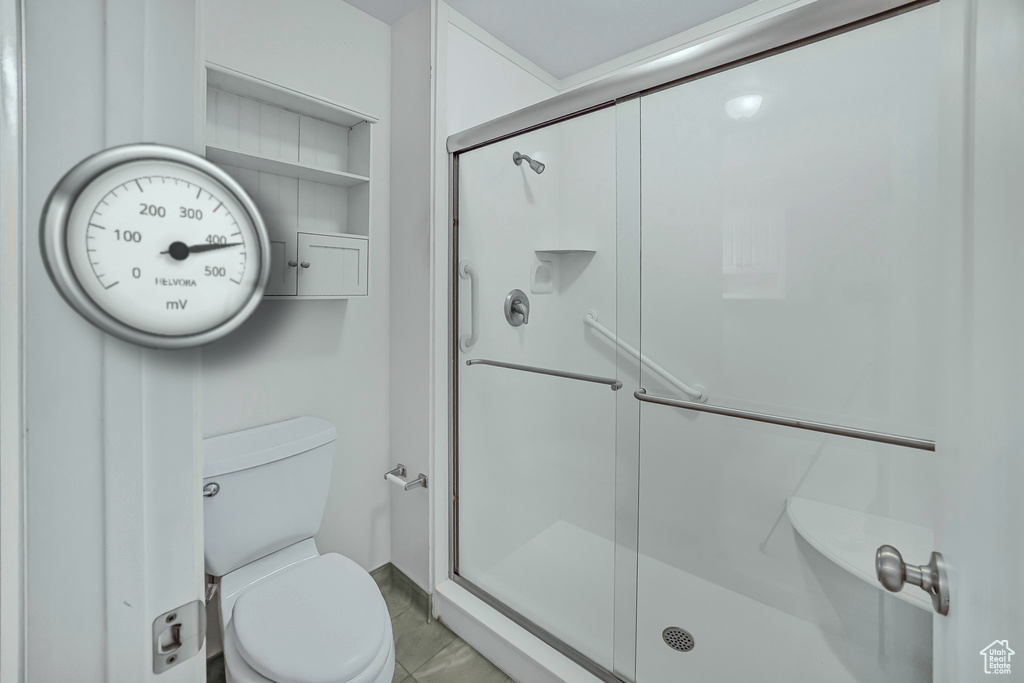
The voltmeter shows 420 mV
